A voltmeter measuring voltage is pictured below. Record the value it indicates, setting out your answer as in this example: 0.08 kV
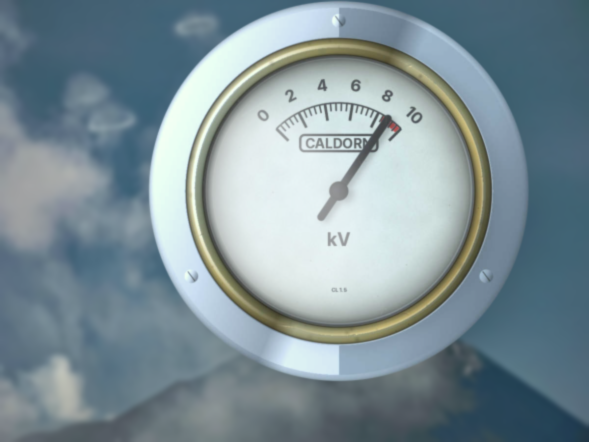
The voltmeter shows 8.8 kV
